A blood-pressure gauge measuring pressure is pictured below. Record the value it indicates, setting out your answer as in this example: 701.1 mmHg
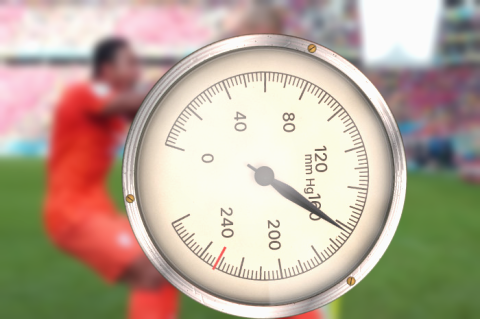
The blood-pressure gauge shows 162 mmHg
